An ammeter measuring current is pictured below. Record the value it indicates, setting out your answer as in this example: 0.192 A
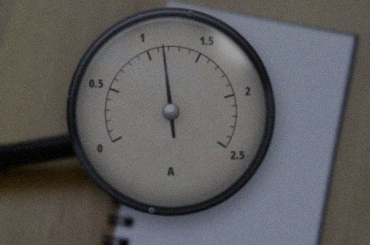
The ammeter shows 1.15 A
